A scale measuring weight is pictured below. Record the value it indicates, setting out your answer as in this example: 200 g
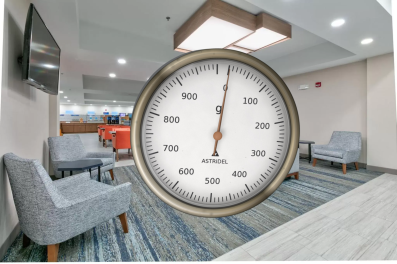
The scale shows 0 g
